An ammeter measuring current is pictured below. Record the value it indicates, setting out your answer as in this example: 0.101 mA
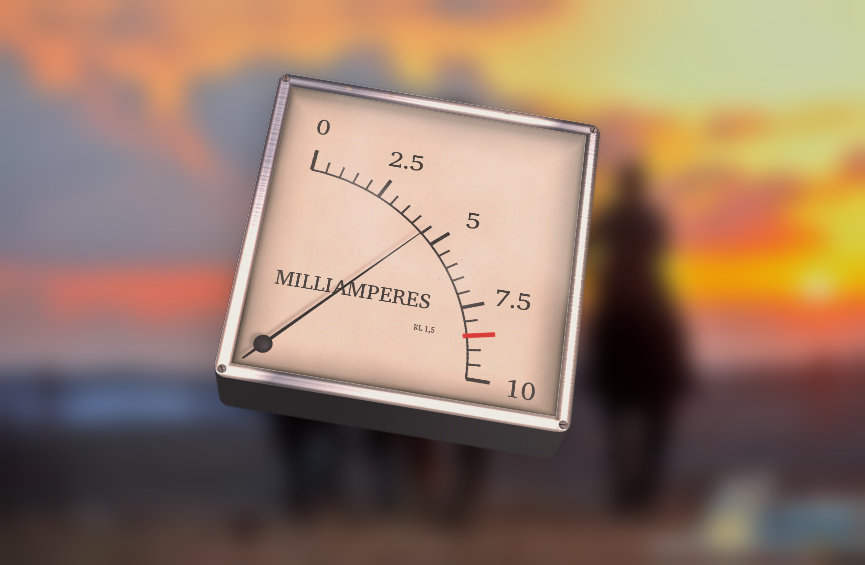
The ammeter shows 4.5 mA
